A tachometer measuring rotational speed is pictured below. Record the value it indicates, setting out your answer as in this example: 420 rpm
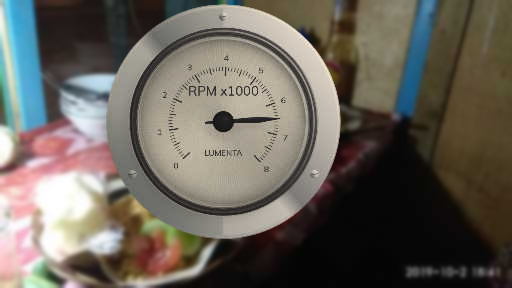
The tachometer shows 6500 rpm
